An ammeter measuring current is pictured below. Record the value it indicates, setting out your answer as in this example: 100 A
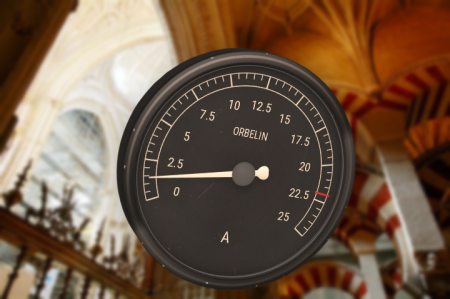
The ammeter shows 1.5 A
